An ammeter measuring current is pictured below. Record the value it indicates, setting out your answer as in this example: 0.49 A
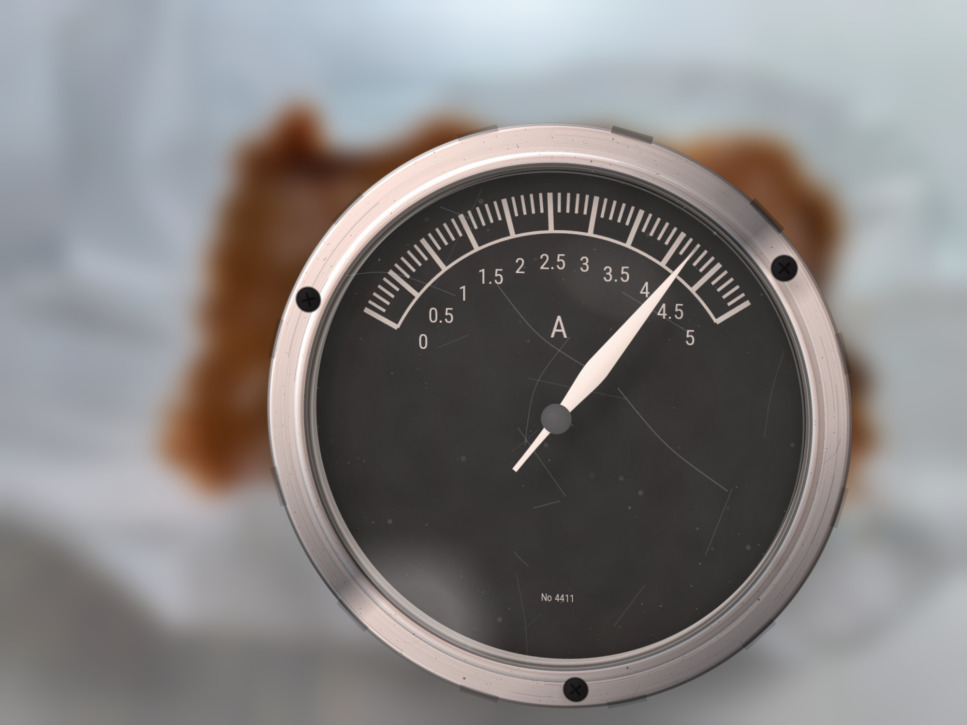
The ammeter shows 4.2 A
